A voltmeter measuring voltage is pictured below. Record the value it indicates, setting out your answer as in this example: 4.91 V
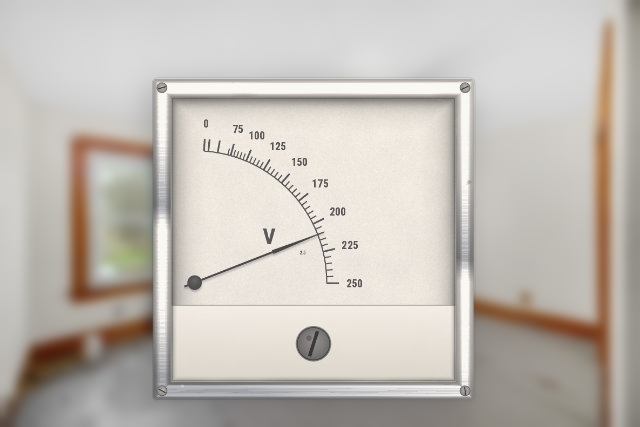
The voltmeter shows 210 V
